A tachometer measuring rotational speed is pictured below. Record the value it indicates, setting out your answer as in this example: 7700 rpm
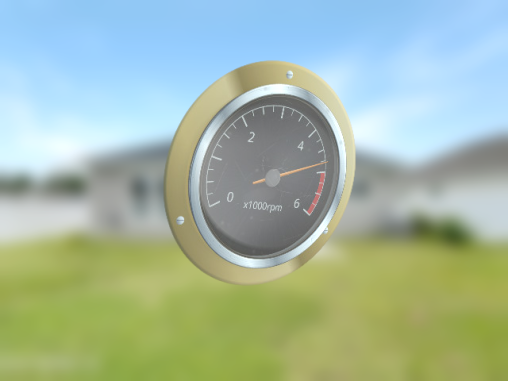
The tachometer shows 4750 rpm
